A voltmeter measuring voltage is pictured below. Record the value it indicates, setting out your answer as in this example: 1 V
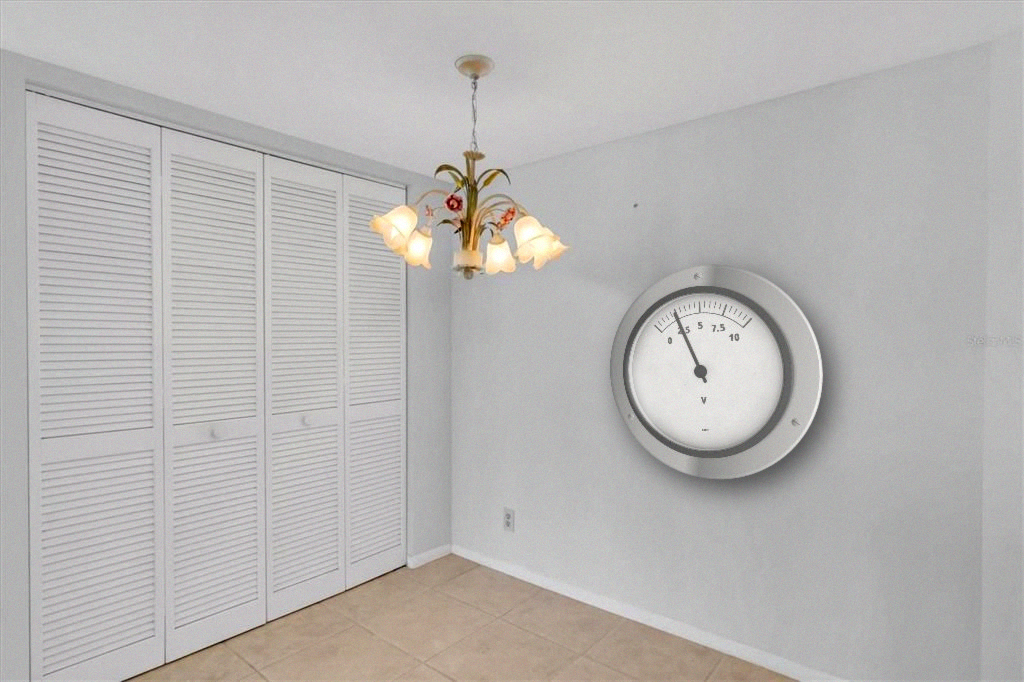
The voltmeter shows 2.5 V
